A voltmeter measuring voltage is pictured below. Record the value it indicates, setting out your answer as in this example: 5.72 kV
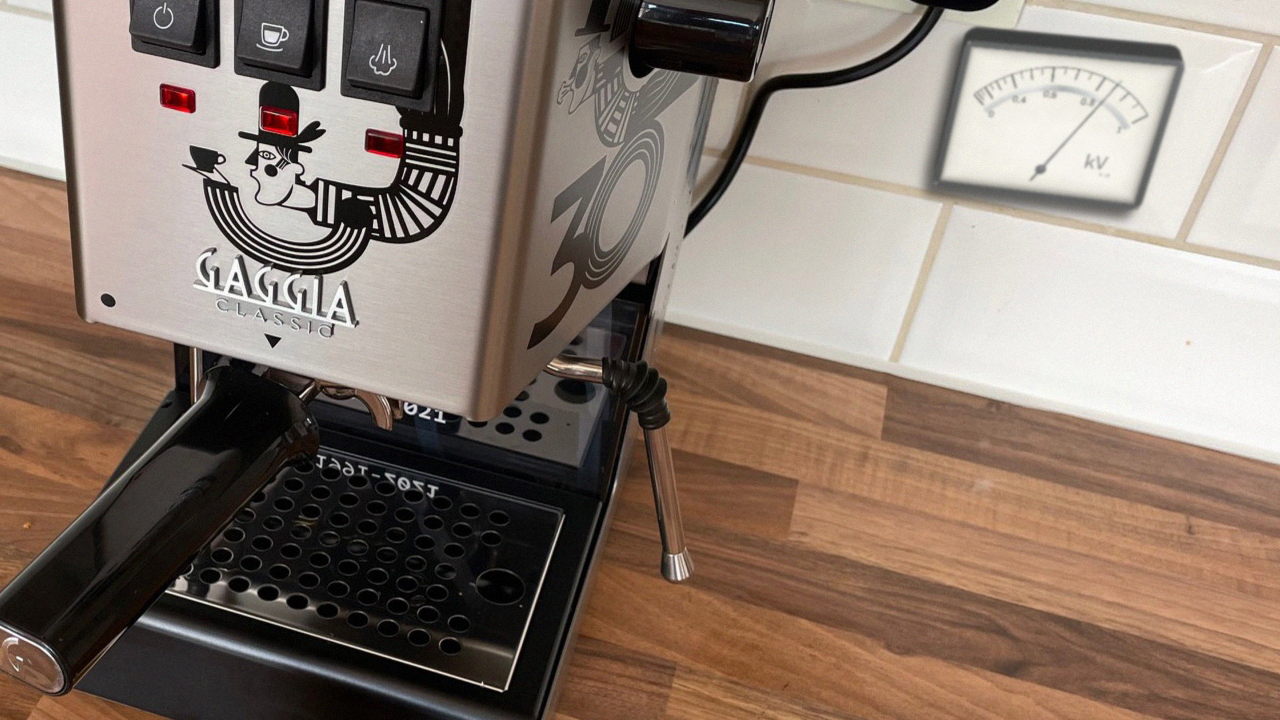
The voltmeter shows 0.85 kV
